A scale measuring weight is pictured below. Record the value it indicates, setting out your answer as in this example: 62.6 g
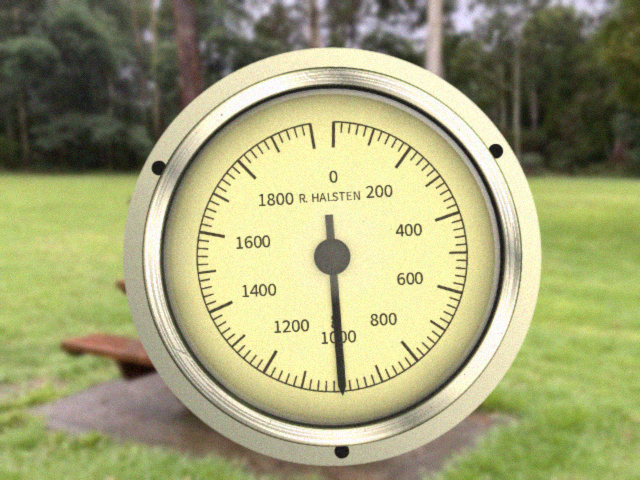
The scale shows 1000 g
